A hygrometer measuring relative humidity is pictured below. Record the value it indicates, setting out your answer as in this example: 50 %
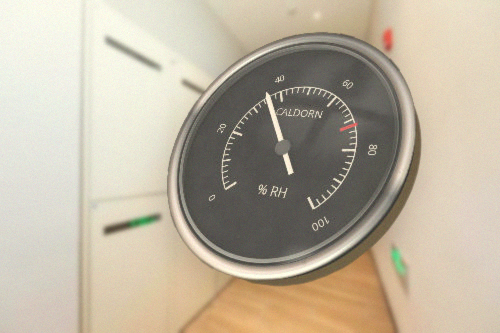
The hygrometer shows 36 %
